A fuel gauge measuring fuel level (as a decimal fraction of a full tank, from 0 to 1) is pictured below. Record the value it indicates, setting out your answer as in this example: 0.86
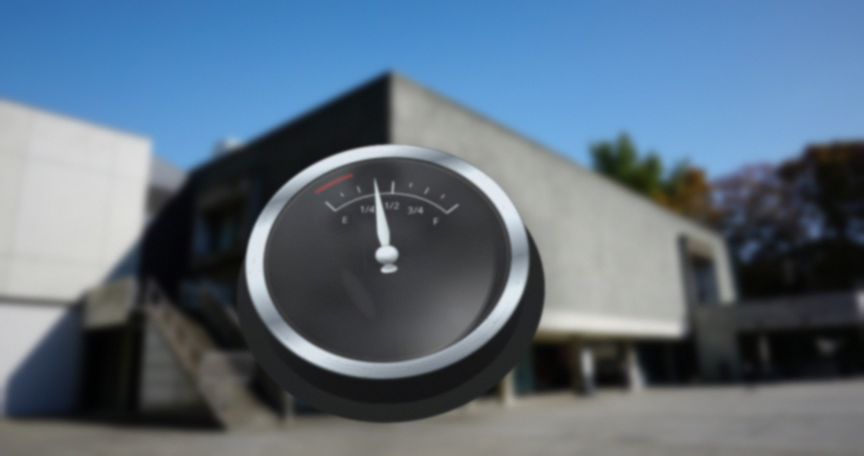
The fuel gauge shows 0.375
